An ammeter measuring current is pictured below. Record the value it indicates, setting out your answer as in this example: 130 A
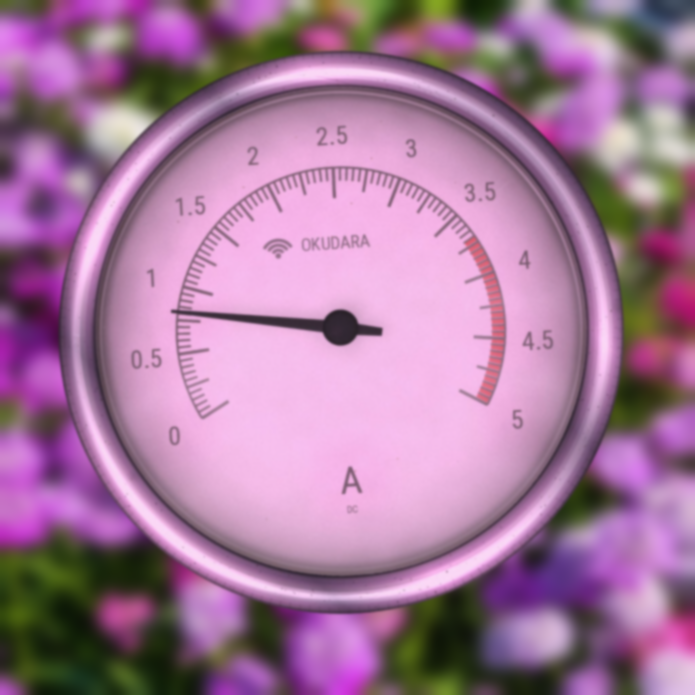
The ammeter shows 0.8 A
